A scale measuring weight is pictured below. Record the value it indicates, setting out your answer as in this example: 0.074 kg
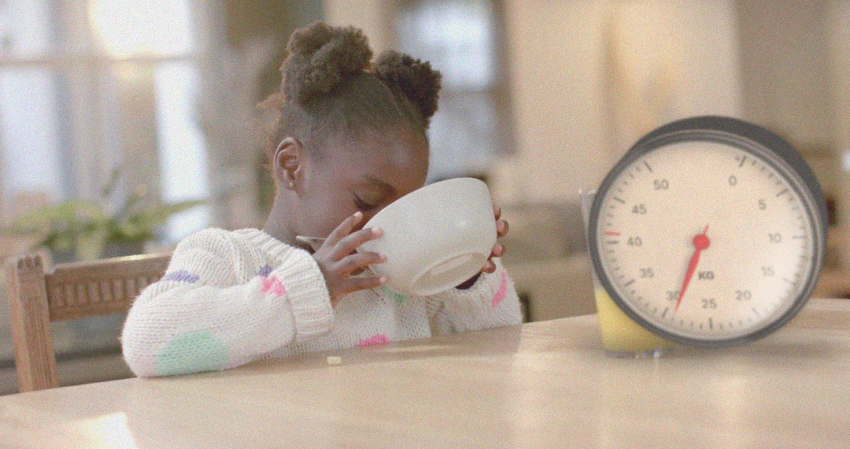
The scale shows 29 kg
